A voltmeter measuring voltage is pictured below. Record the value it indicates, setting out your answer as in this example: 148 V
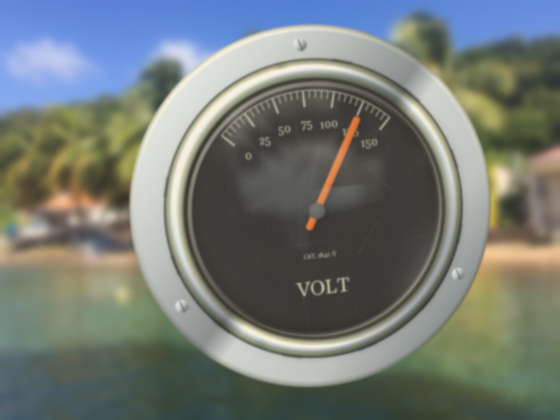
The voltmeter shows 125 V
